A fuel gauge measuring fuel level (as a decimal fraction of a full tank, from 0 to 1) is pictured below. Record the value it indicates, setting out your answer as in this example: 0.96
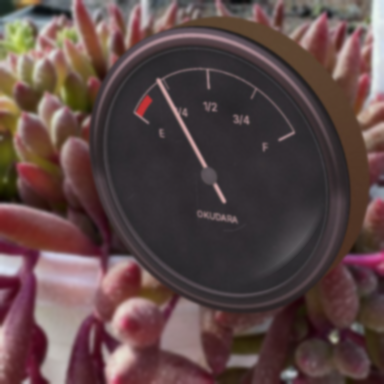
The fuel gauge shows 0.25
